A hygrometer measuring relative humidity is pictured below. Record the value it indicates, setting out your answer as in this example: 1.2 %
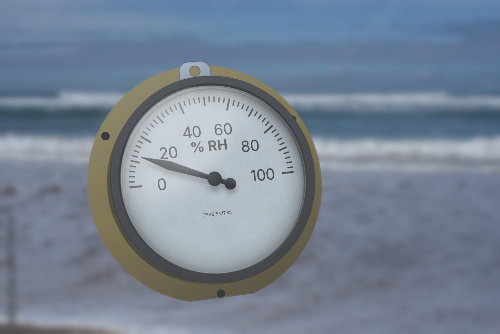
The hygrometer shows 12 %
